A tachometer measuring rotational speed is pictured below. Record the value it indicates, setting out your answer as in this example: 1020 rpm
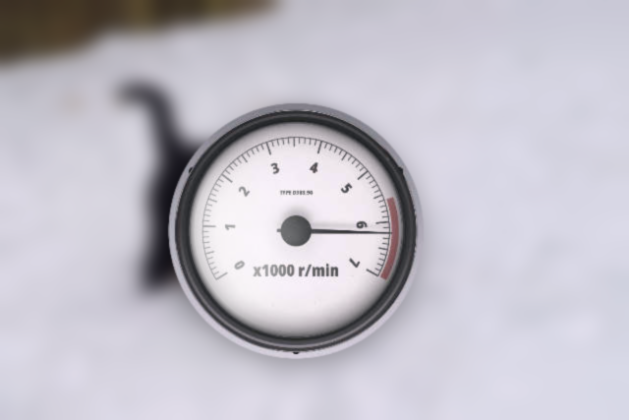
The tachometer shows 6200 rpm
